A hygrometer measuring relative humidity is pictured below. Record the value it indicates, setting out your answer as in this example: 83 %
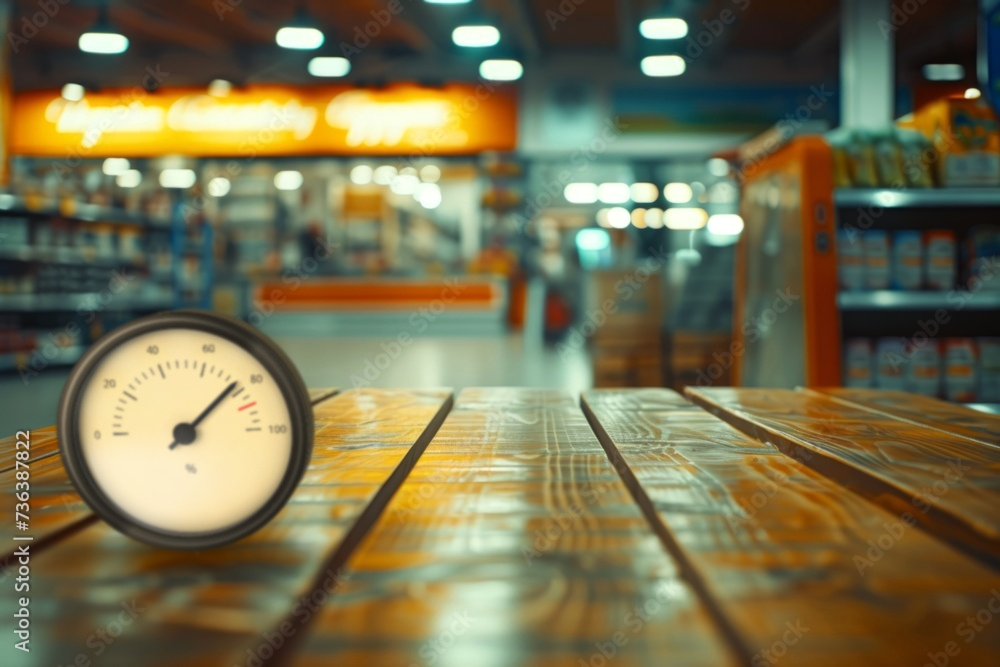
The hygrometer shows 76 %
